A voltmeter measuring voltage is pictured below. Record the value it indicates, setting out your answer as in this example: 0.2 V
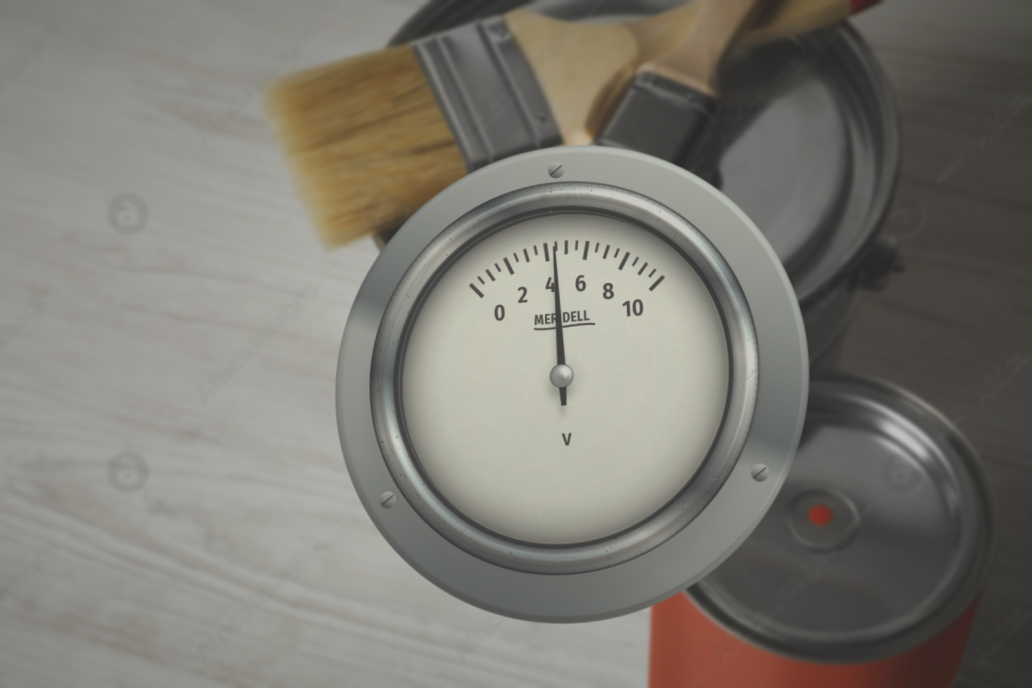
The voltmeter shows 4.5 V
